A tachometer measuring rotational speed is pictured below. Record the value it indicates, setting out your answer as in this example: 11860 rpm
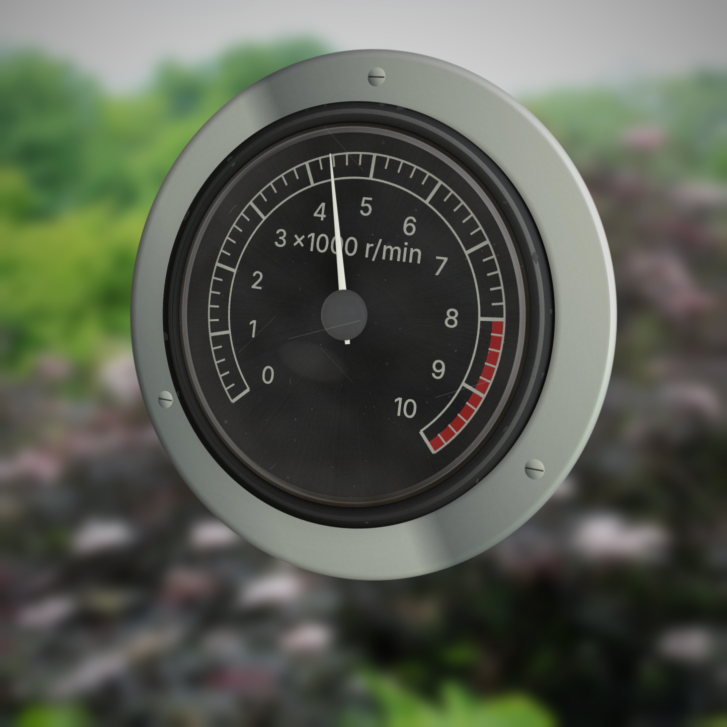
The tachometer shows 4400 rpm
